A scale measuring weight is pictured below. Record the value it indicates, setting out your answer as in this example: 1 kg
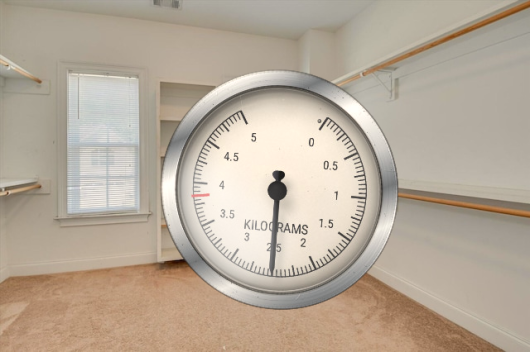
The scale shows 2.5 kg
